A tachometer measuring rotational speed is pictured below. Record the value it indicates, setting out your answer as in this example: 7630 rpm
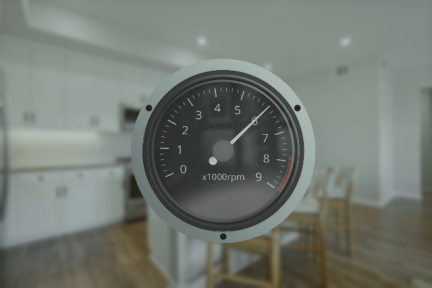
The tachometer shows 6000 rpm
